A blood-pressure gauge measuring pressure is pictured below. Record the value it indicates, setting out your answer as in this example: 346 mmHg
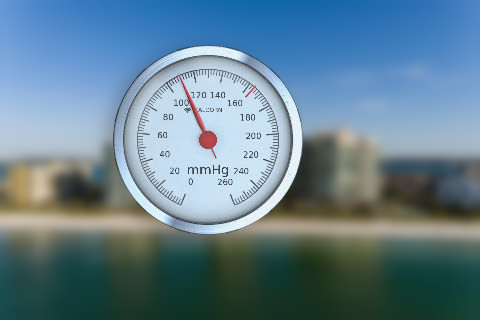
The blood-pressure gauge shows 110 mmHg
